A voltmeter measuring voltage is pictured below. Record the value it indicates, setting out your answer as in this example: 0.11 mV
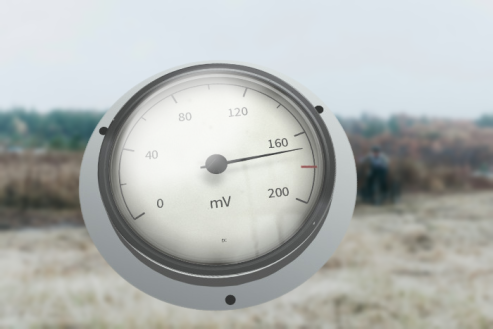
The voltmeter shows 170 mV
